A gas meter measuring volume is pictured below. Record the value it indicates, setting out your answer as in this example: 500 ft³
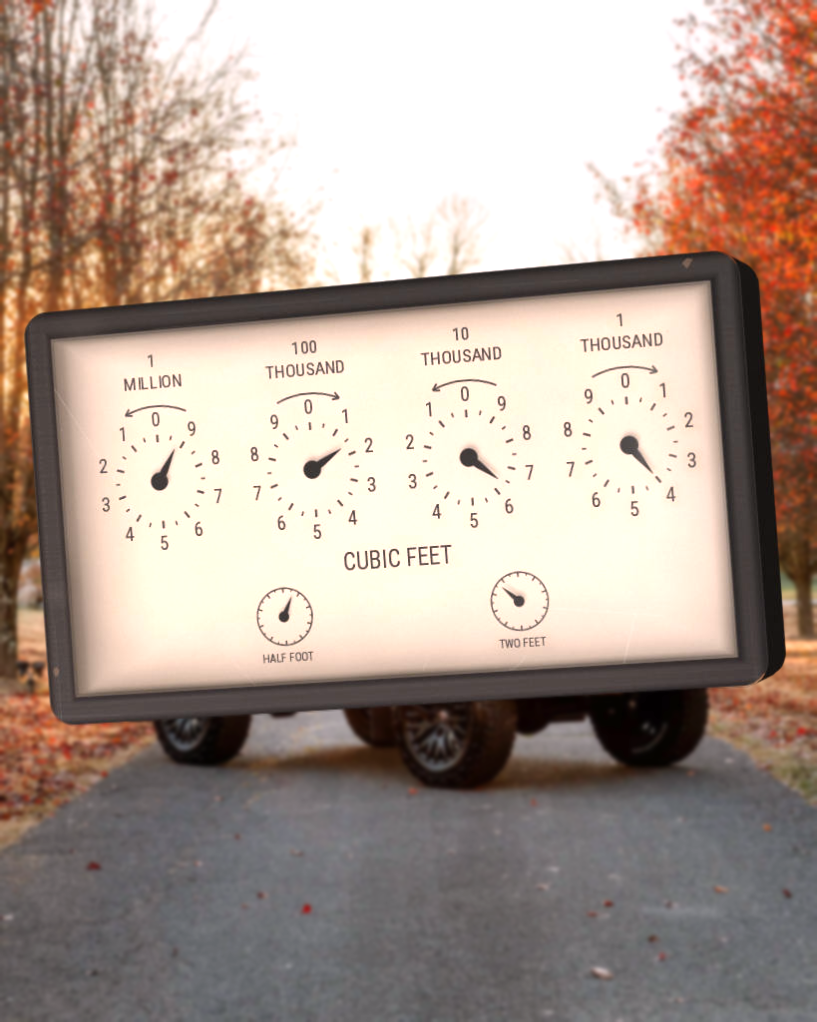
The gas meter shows 916400 ft³
